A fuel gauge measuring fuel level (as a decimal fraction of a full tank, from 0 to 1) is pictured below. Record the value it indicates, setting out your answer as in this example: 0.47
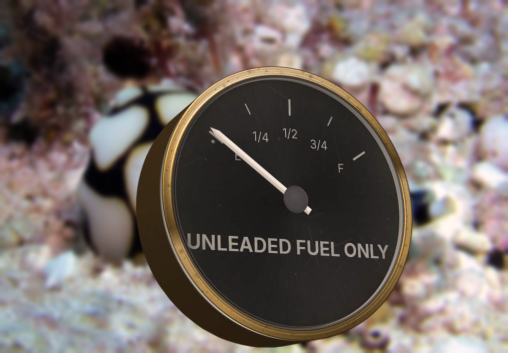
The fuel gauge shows 0
